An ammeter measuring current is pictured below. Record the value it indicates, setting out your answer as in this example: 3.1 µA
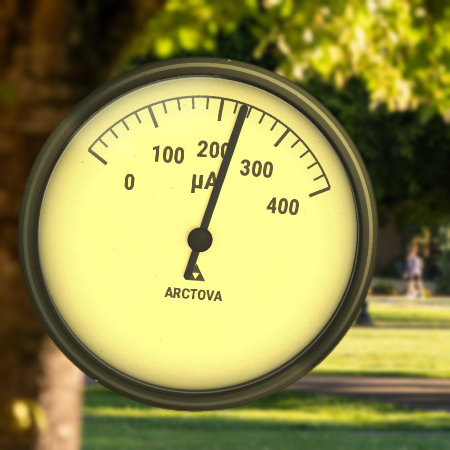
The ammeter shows 230 µA
